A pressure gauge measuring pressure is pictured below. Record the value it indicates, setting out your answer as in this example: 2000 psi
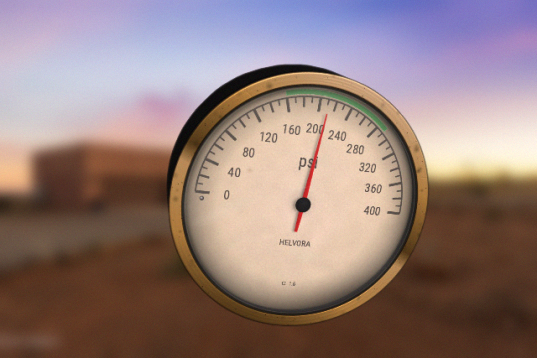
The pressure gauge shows 210 psi
